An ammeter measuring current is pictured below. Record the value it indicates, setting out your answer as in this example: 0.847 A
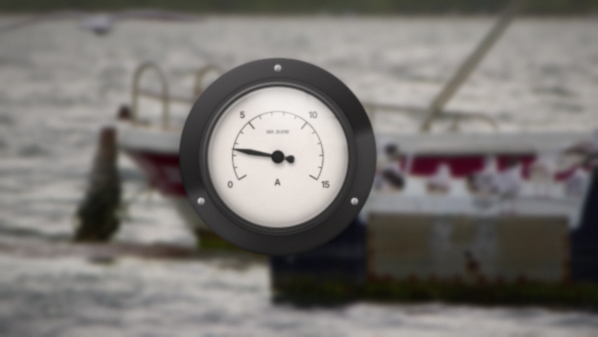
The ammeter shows 2.5 A
